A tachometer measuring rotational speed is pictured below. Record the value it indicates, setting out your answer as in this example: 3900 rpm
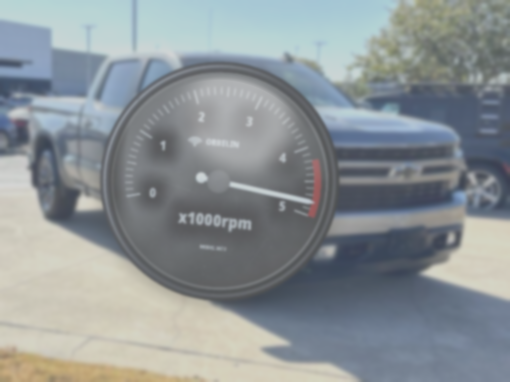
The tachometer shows 4800 rpm
